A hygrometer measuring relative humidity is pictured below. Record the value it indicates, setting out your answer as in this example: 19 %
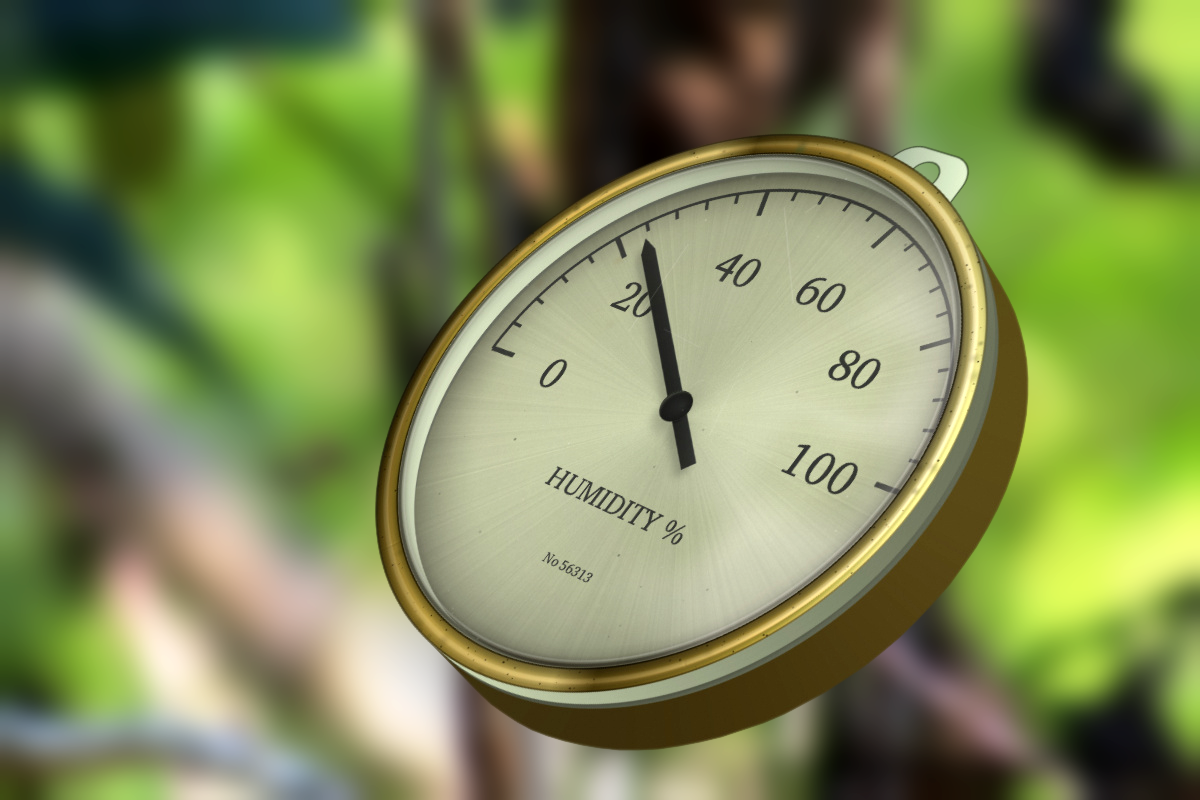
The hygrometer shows 24 %
